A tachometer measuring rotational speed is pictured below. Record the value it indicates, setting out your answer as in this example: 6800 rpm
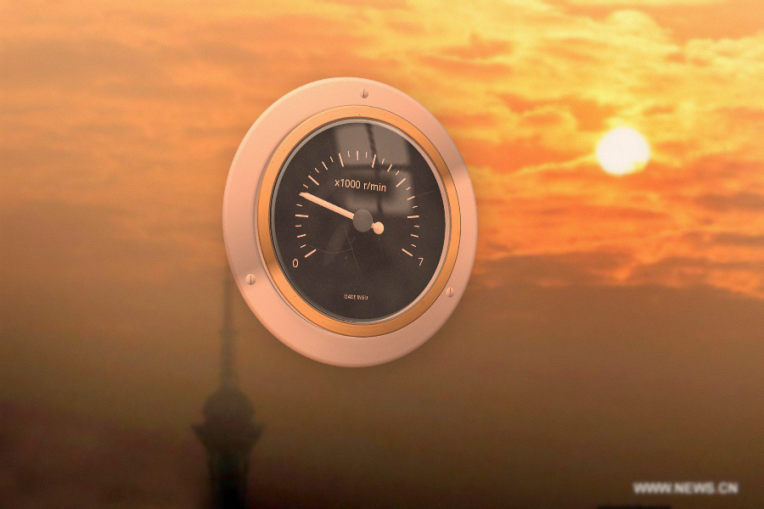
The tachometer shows 1500 rpm
